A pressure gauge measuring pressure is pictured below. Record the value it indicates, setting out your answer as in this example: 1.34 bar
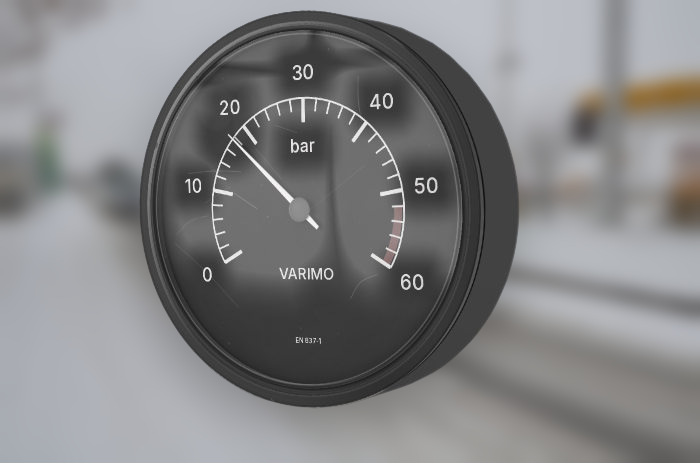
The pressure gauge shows 18 bar
